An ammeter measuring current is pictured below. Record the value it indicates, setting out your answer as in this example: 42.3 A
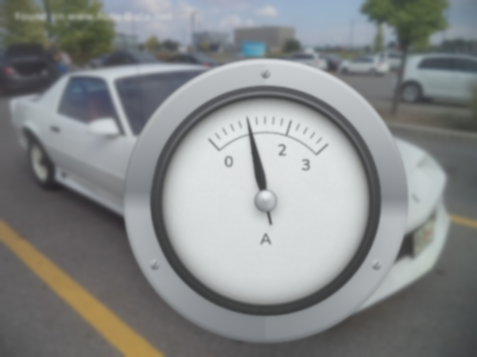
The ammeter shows 1 A
